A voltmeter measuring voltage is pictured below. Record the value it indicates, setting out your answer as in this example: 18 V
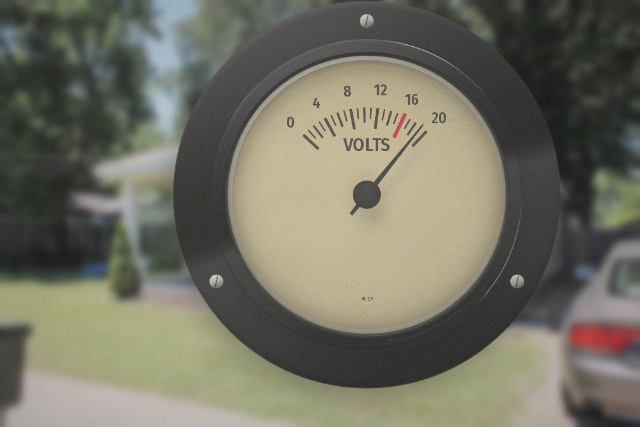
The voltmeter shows 19 V
